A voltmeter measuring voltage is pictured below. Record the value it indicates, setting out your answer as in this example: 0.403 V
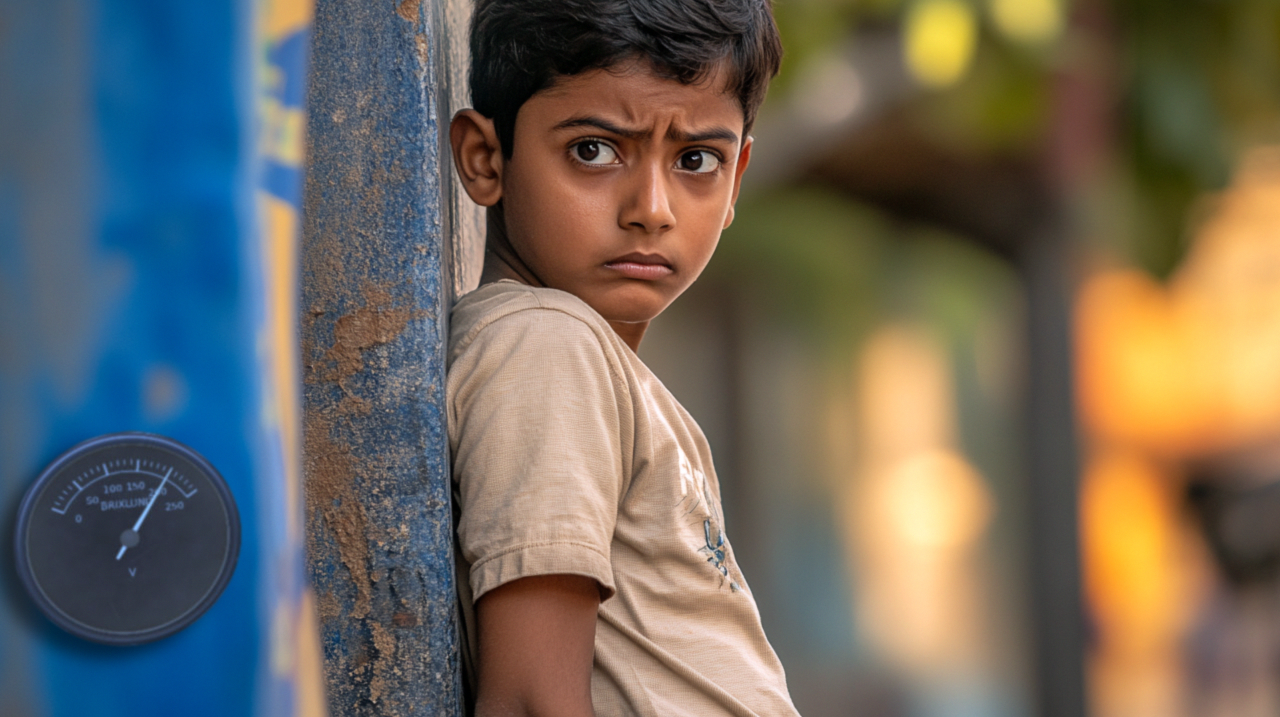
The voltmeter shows 200 V
